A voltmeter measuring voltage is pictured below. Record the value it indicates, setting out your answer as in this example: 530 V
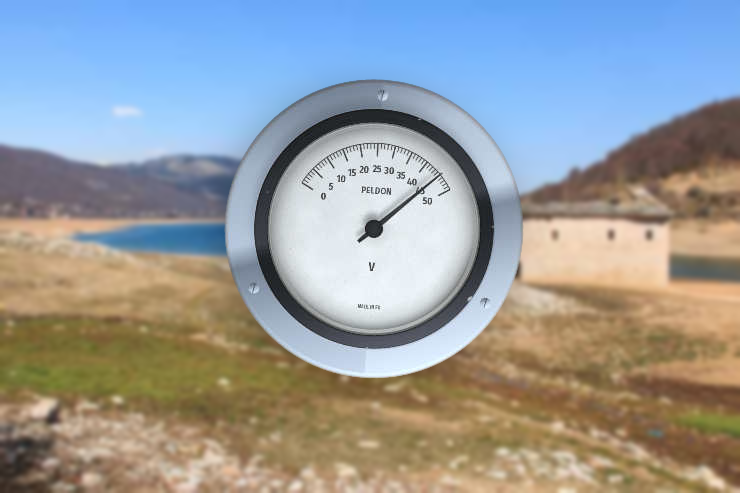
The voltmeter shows 45 V
